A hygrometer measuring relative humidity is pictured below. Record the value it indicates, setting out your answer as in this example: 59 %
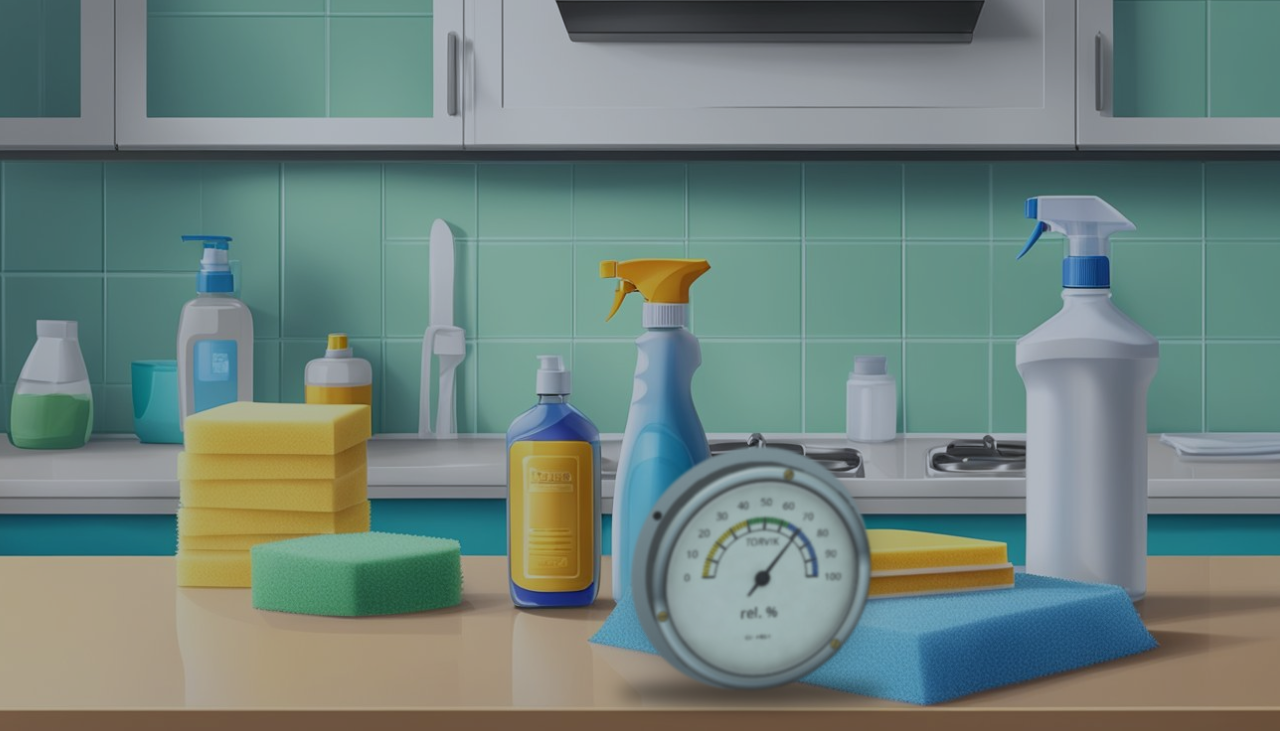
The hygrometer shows 70 %
